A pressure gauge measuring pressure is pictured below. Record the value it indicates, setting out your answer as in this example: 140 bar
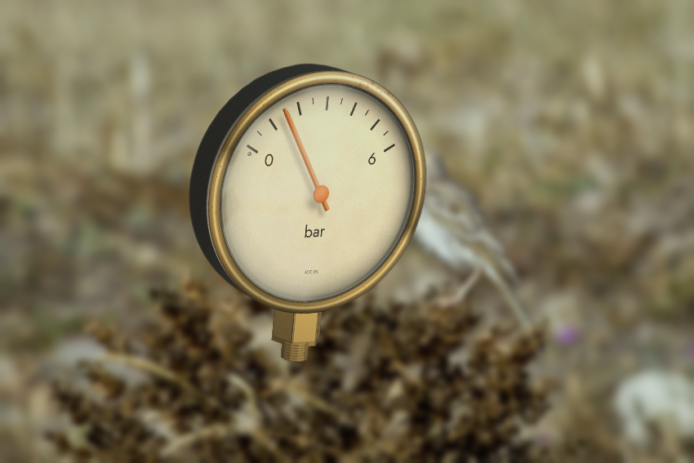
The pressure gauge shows 1.5 bar
